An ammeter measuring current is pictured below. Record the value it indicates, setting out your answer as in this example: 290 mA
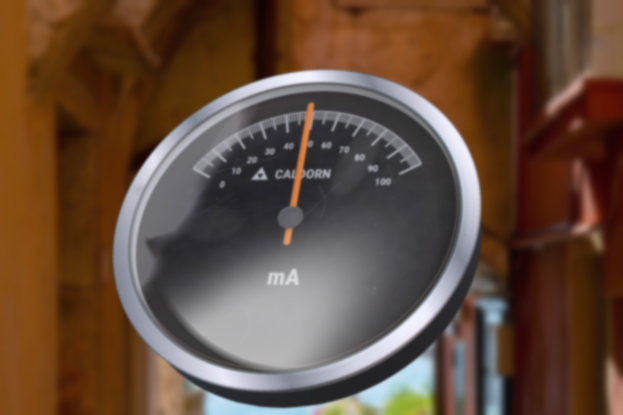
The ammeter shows 50 mA
